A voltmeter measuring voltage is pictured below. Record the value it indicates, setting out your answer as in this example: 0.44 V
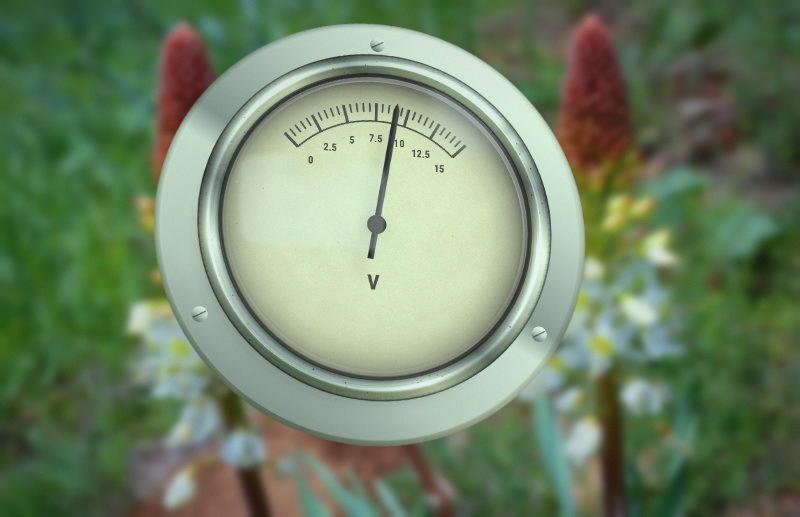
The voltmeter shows 9 V
